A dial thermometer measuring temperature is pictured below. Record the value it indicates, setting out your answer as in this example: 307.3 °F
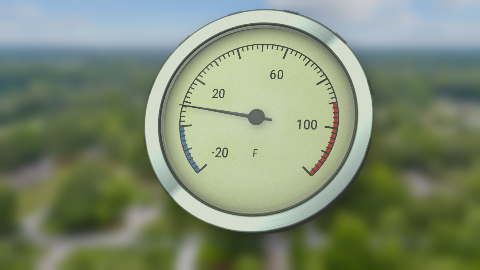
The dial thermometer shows 8 °F
